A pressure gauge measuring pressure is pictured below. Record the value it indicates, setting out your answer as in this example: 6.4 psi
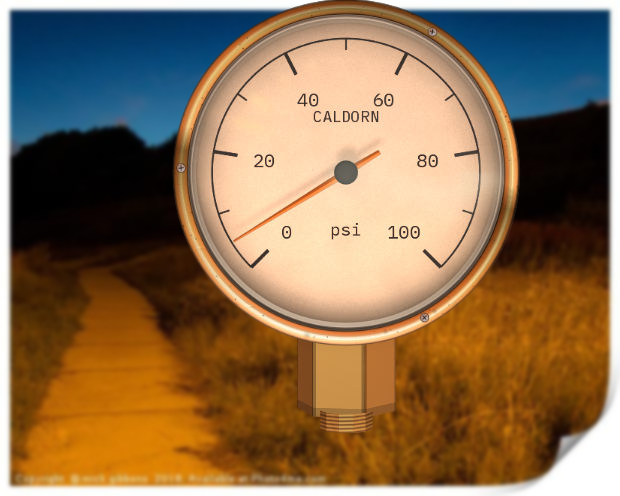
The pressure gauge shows 5 psi
